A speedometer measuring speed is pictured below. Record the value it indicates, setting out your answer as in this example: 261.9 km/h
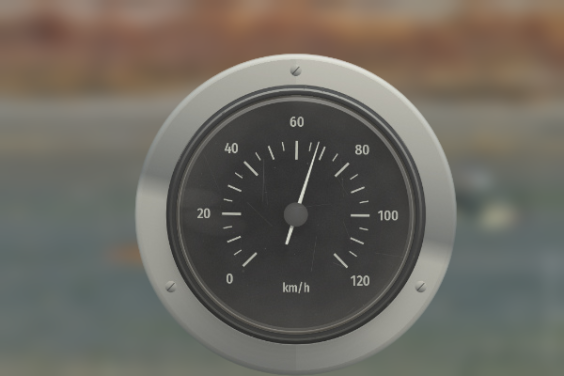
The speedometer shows 67.5 km/h
